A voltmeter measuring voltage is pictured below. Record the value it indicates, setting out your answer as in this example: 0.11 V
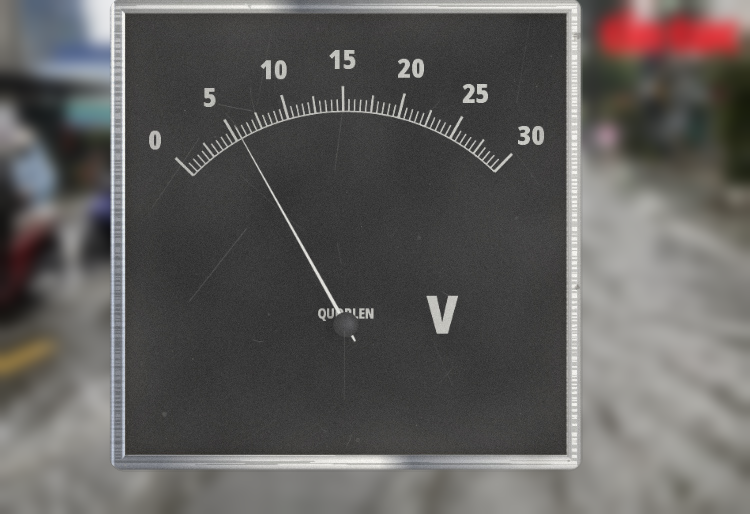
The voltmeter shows 5.5 V
